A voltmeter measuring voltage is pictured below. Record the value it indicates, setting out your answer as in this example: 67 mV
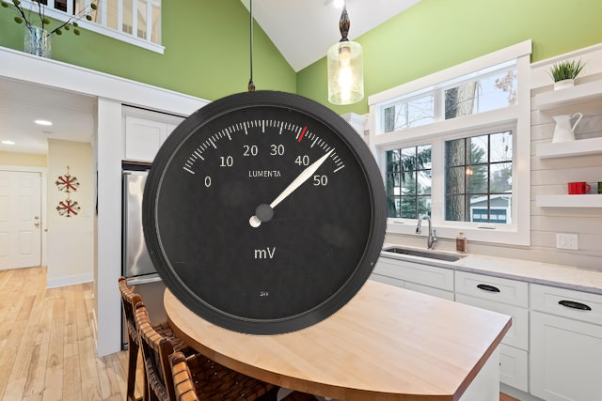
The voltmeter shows 45 mV
